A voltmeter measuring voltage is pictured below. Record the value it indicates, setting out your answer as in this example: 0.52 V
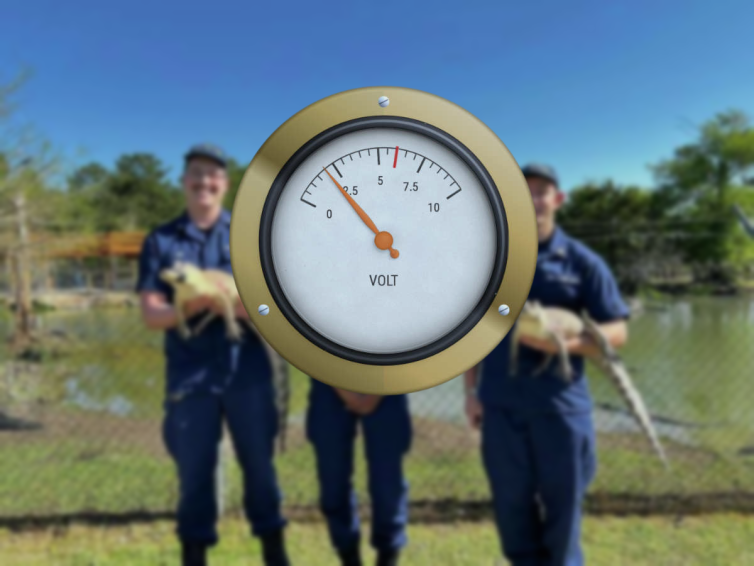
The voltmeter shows 2 V
